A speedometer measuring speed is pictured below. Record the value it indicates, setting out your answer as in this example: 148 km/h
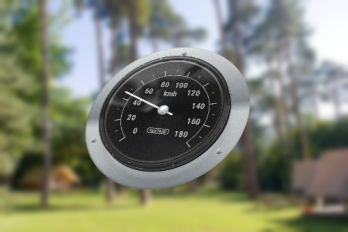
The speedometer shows 45 km/h
